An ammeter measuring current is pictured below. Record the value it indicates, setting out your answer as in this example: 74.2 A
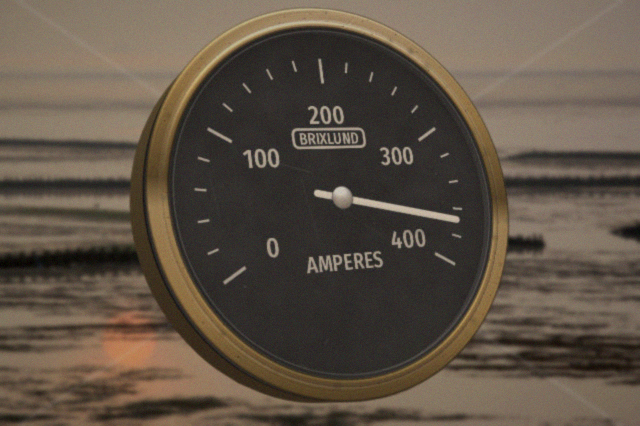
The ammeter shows 370 A
